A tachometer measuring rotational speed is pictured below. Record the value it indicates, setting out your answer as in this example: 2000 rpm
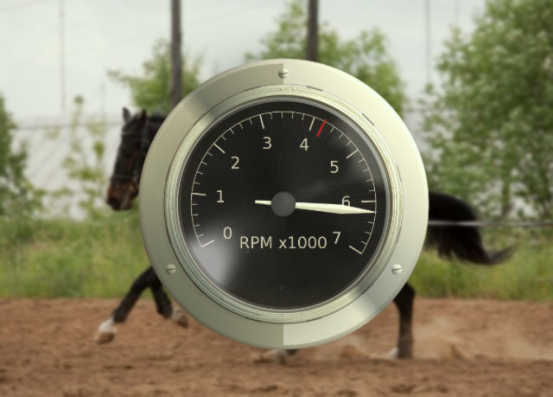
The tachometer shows 6200 rpm
